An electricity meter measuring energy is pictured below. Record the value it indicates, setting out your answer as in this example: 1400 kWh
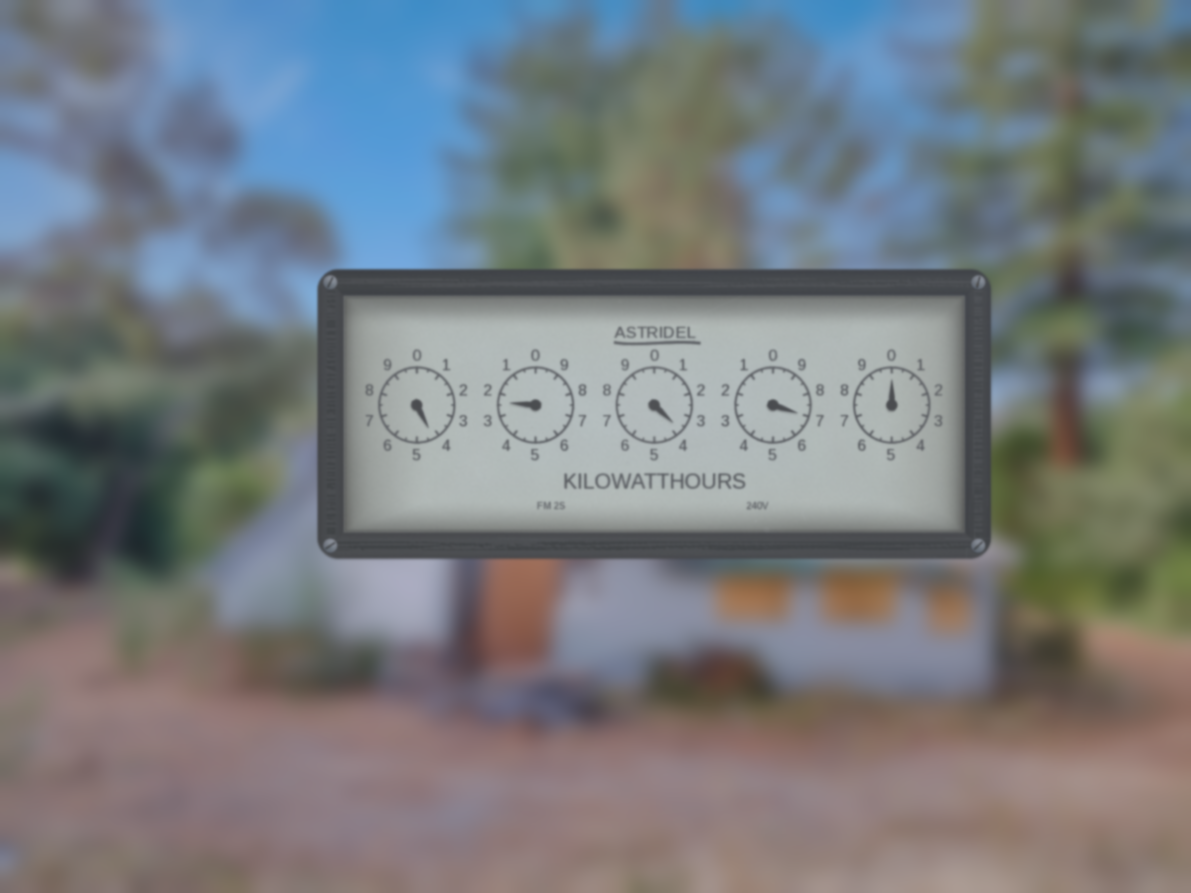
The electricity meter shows 42370 kWh
